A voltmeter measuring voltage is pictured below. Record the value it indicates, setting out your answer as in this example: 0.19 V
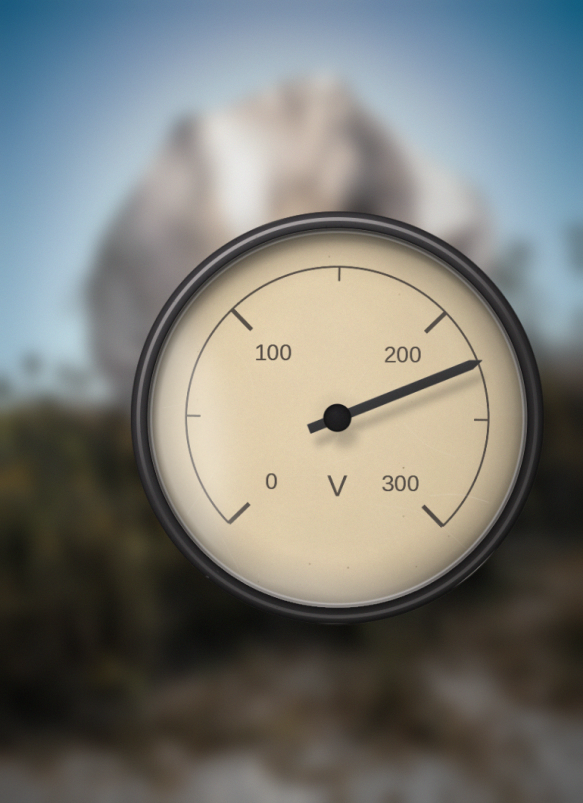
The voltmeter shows 225 V
